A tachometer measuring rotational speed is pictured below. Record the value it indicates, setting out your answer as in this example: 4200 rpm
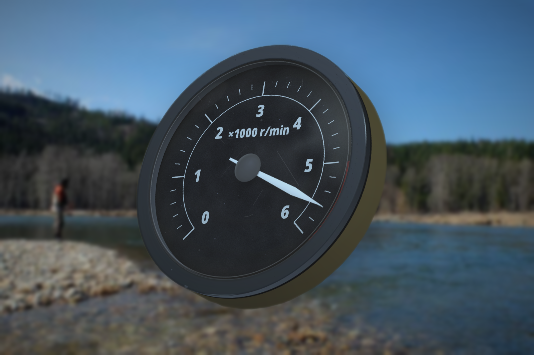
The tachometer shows 5600 rpm
